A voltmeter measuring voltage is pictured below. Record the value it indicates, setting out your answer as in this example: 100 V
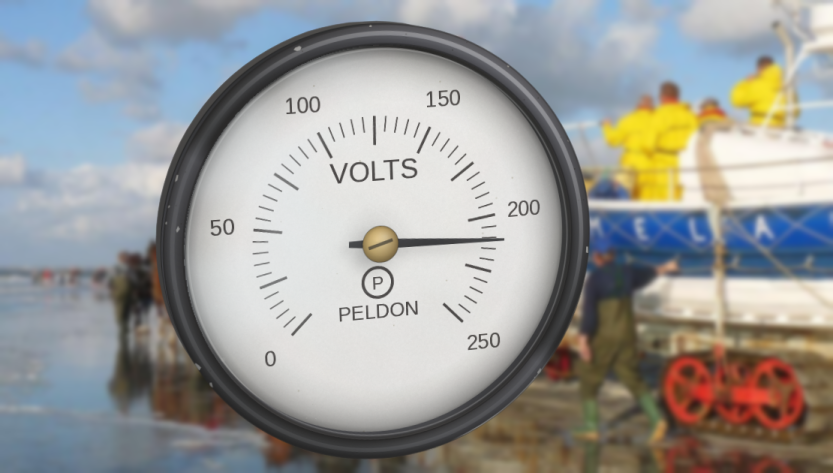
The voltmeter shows 210 V
